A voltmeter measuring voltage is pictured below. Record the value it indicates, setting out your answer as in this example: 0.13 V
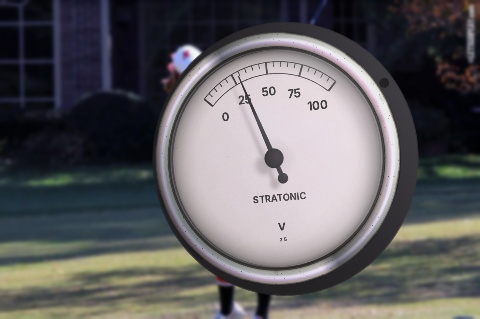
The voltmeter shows 30 V
